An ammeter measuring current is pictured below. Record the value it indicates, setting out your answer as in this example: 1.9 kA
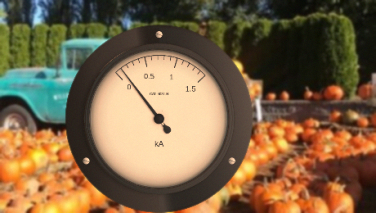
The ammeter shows 0.1 kA
